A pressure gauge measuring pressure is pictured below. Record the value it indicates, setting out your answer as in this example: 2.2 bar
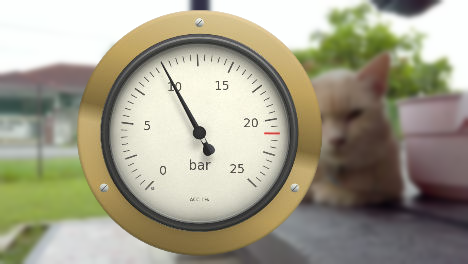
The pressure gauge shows 10 bar
